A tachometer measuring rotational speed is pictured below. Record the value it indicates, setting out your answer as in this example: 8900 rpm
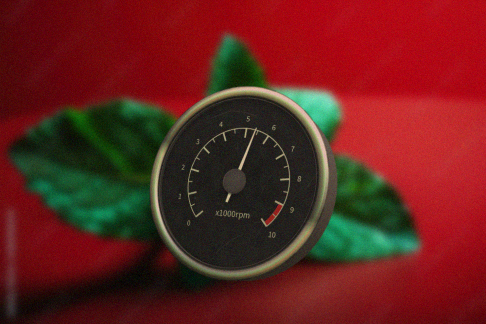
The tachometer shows 5500 rpm
